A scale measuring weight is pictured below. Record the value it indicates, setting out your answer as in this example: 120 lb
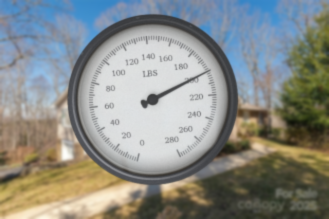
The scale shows 200 lb
